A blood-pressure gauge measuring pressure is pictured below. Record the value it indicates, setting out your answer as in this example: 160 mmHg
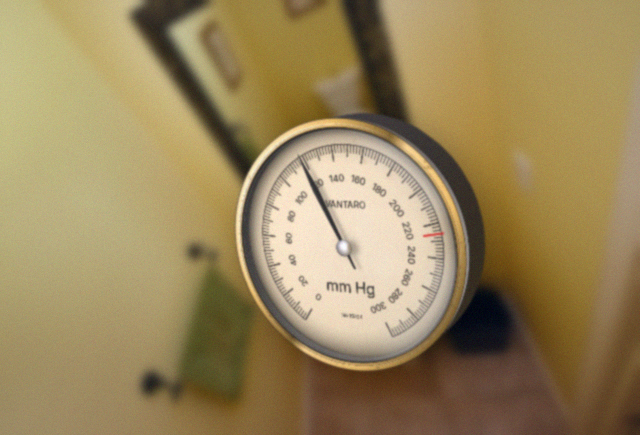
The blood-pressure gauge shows 120 mmHg
